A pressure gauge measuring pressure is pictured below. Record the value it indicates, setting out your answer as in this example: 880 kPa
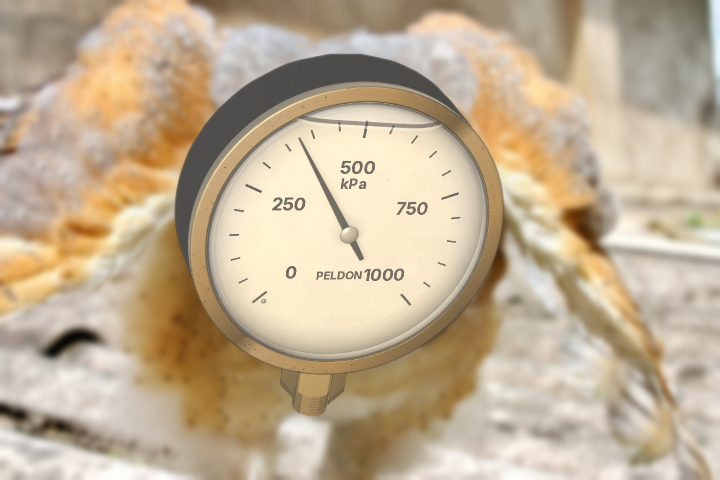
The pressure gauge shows 375 kPa
